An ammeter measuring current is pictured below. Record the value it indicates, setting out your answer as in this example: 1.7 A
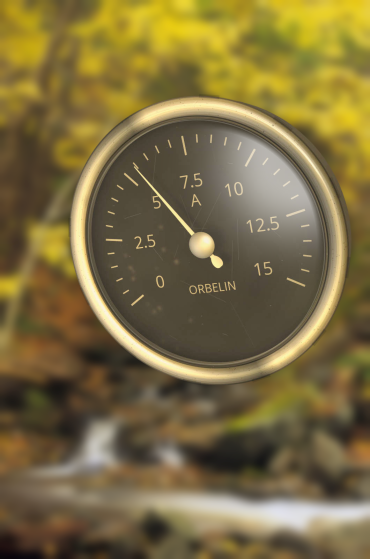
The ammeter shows 5.5 A
